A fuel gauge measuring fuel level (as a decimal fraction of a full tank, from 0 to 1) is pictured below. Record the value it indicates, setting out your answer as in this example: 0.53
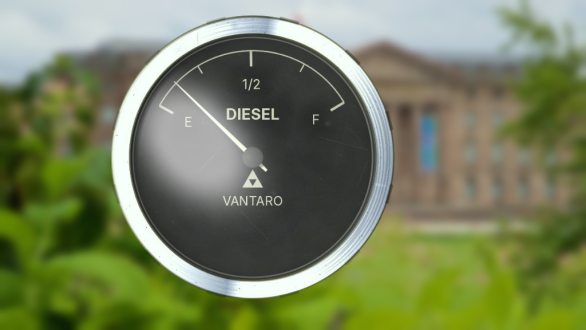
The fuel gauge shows 0.125
